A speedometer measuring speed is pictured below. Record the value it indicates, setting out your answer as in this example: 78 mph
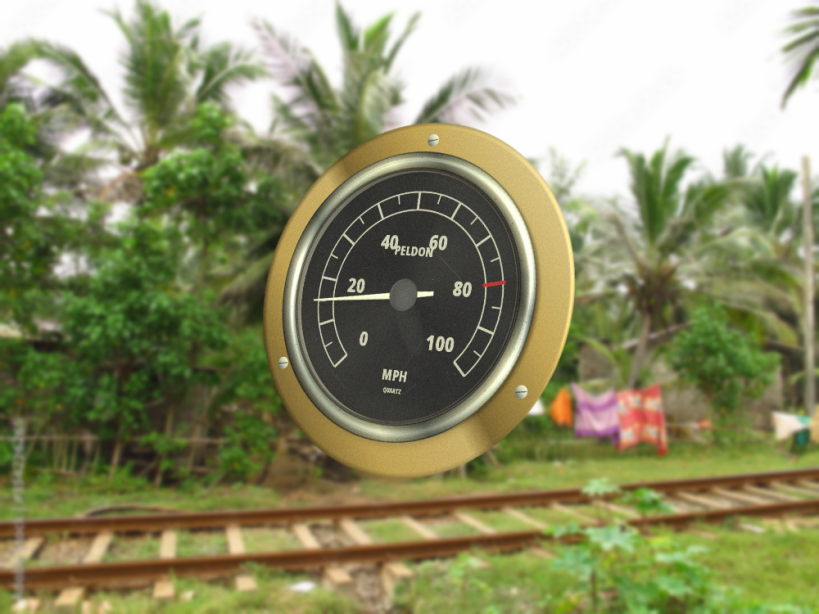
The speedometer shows 15 mph
